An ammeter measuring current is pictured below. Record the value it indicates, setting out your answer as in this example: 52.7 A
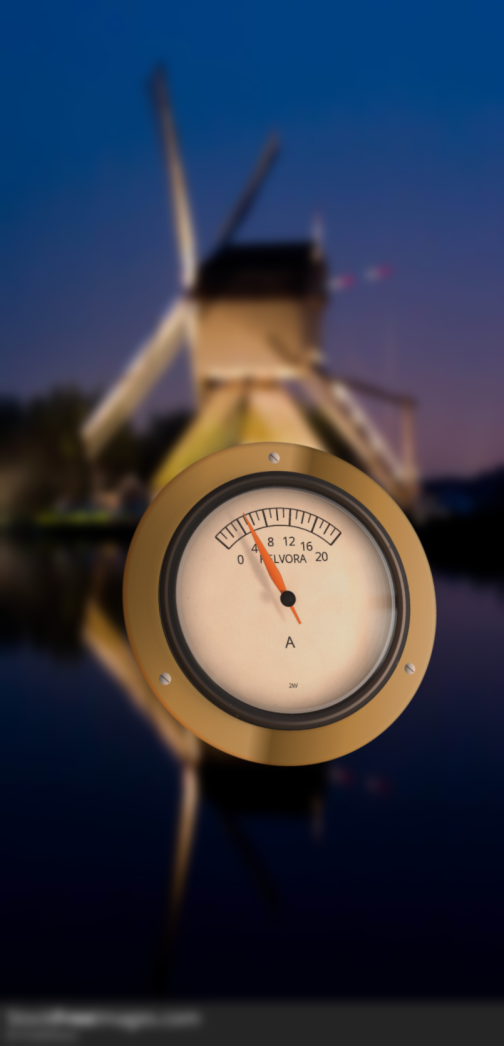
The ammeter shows 5 A
